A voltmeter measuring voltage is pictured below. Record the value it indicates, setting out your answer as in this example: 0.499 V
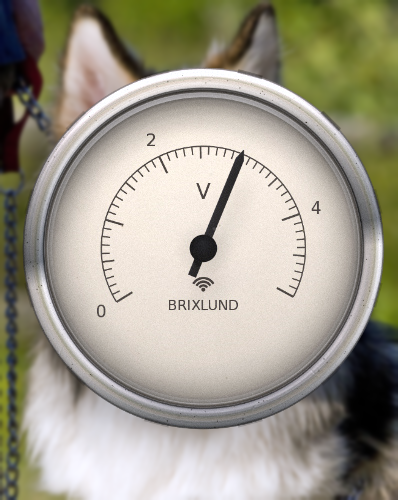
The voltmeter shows 3 V
